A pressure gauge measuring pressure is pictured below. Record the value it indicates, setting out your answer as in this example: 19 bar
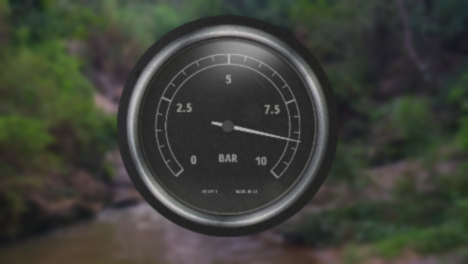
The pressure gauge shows 8.75 bar
